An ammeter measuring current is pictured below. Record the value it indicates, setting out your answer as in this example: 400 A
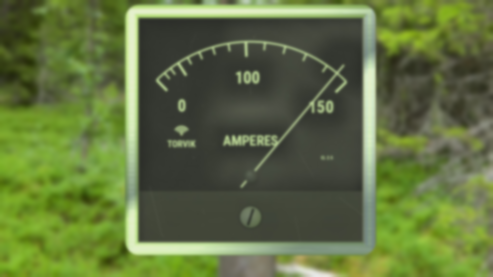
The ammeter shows 145 A
